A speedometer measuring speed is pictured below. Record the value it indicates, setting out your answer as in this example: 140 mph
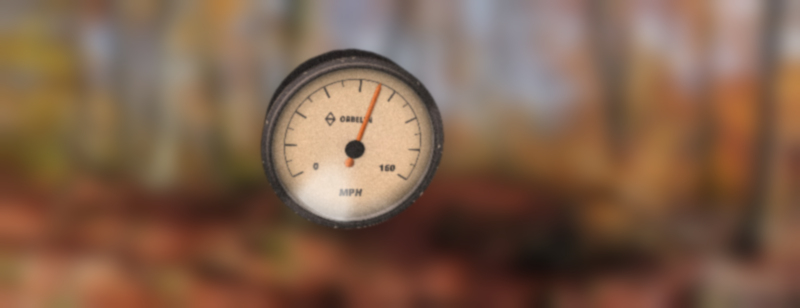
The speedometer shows 90 mph
